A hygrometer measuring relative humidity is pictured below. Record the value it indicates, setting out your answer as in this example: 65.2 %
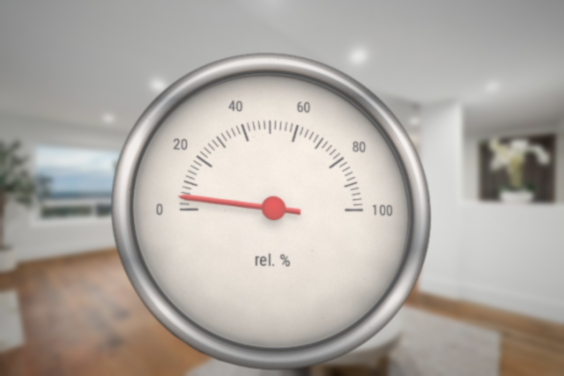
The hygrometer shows 4 %
